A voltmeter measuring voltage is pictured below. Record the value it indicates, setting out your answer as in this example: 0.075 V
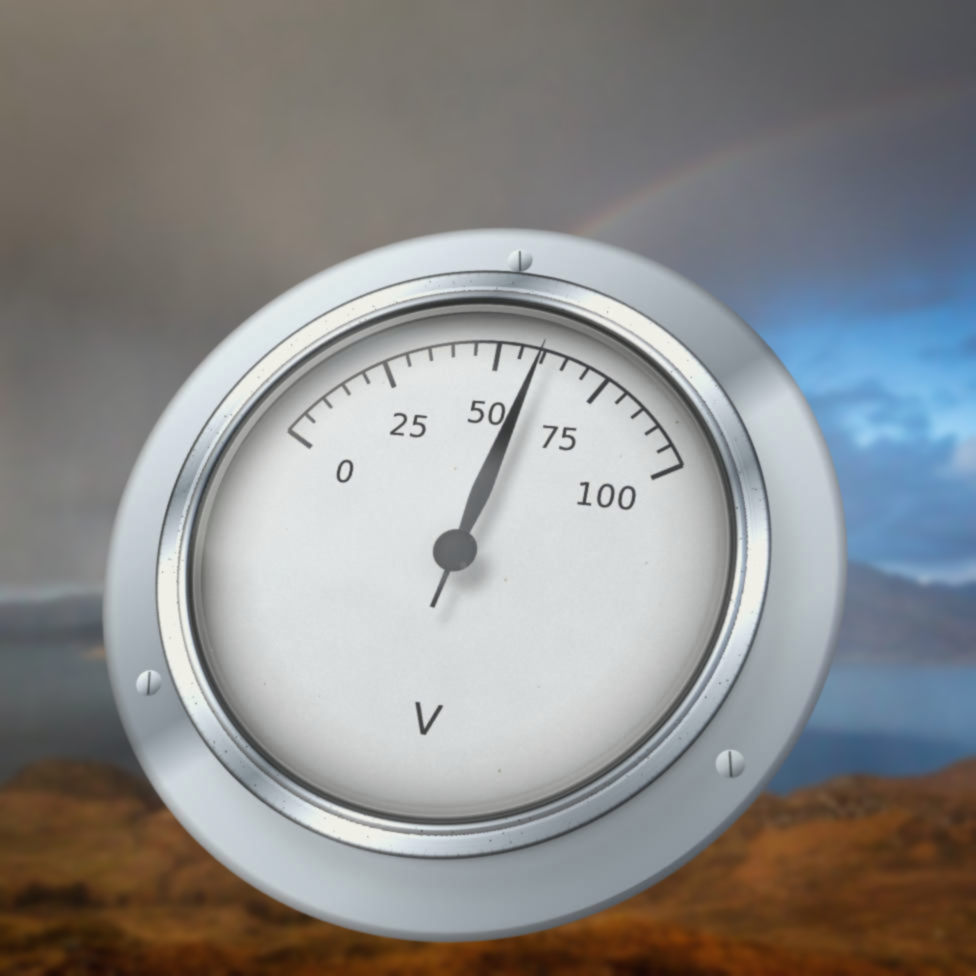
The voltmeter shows 60 V
